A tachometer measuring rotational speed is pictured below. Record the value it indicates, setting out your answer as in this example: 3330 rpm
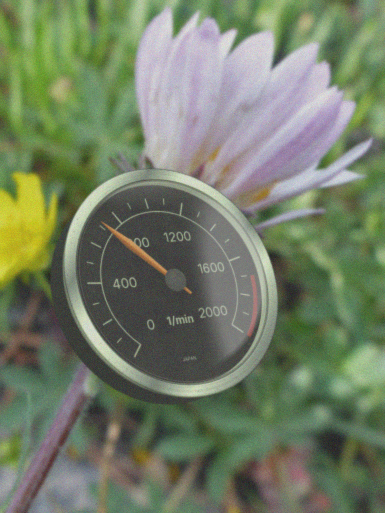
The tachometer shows 700 rpm
